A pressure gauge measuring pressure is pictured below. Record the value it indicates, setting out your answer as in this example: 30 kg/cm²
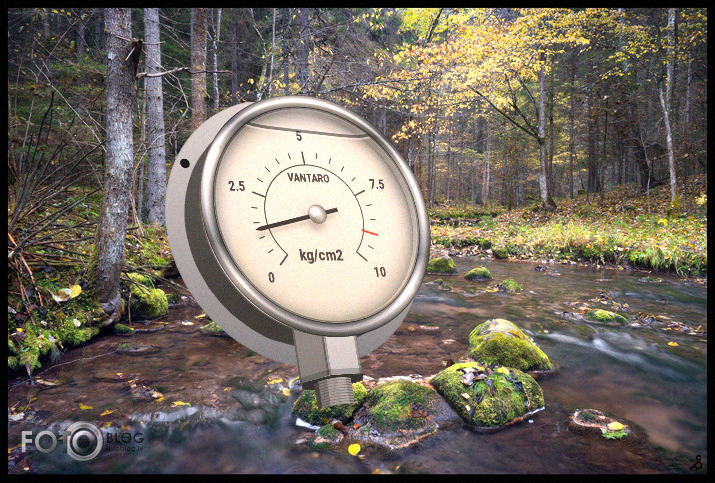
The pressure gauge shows 1.25 kg/cm²
